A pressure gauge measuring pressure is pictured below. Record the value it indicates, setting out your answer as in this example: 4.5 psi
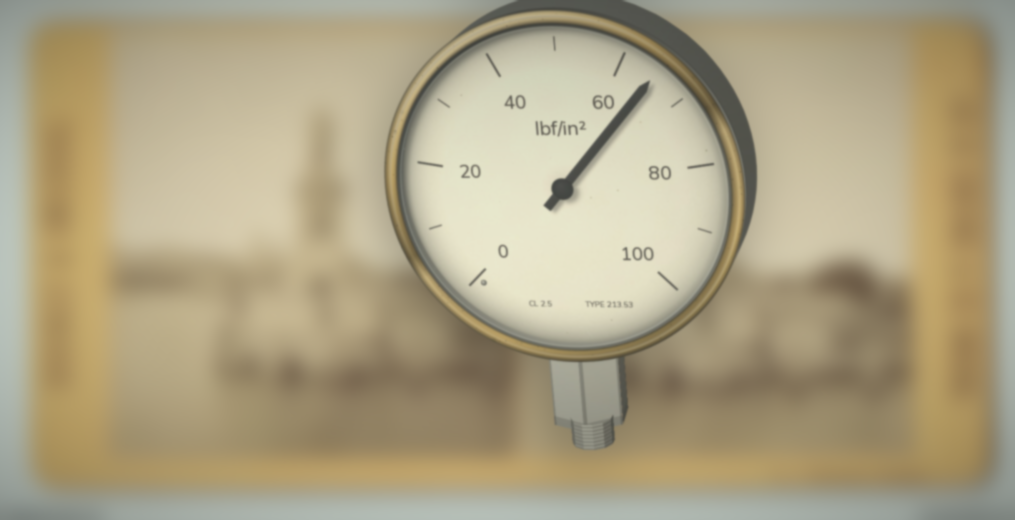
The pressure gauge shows 65 psi
